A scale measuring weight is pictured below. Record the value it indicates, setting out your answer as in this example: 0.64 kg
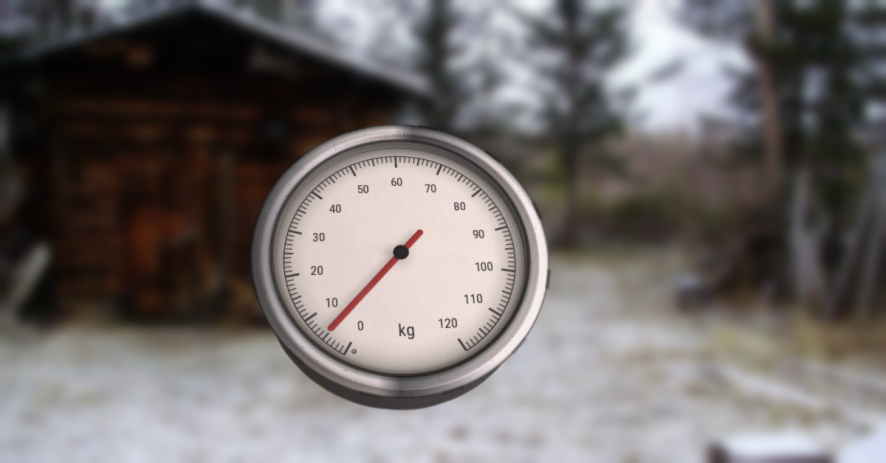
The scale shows 5 kg
